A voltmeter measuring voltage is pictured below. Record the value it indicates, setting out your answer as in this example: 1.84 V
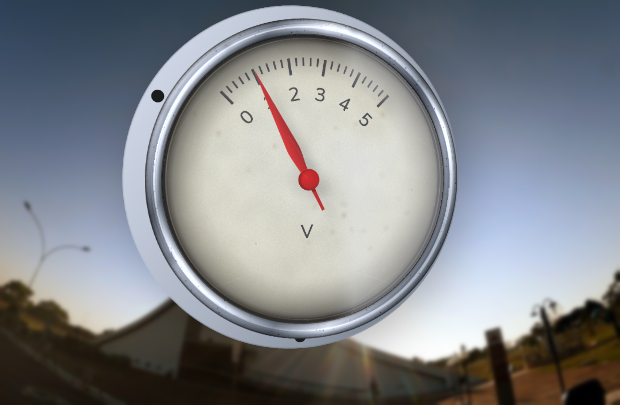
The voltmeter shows 1 V
